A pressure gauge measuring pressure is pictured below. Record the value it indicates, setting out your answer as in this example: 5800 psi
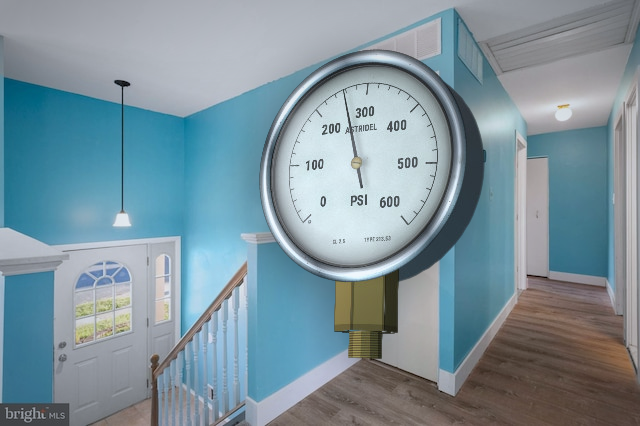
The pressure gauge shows 260 psi
